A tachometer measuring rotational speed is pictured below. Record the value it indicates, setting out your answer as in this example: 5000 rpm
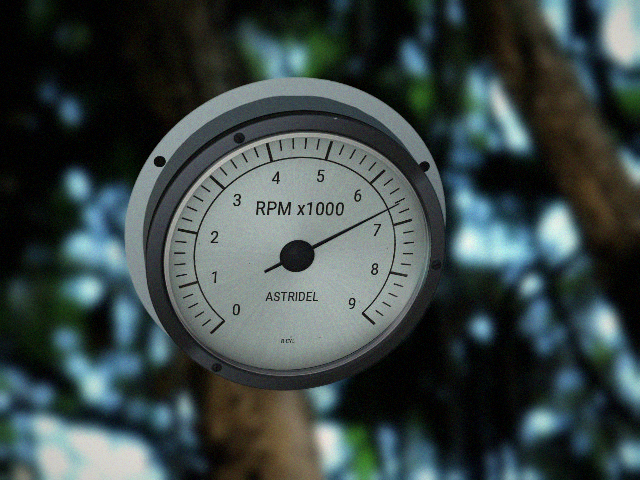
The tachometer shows 6600 rpm
